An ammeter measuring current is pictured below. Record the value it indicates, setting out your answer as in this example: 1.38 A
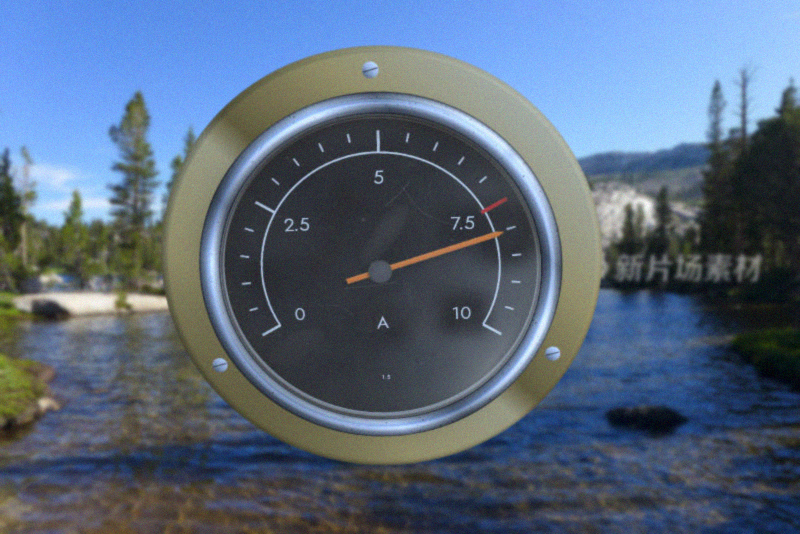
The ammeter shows 8 A
